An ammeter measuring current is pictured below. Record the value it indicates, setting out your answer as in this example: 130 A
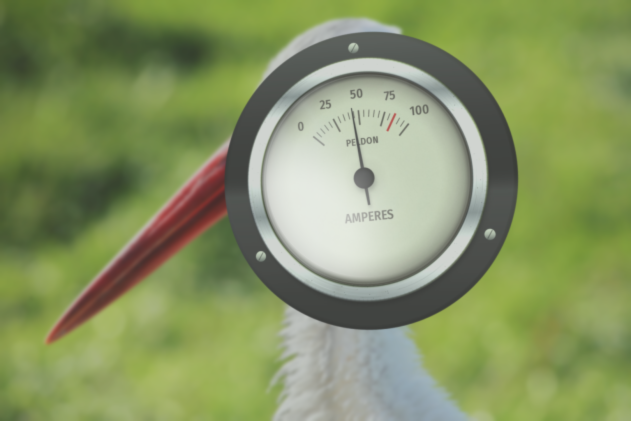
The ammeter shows 45 A
